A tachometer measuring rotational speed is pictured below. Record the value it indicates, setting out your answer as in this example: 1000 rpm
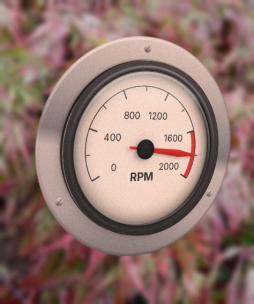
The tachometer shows 1800 rpm
